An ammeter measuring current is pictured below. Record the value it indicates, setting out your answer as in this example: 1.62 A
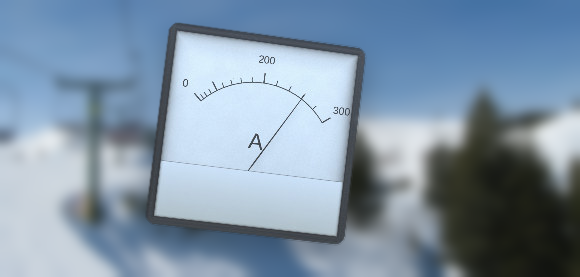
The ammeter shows 260 A
